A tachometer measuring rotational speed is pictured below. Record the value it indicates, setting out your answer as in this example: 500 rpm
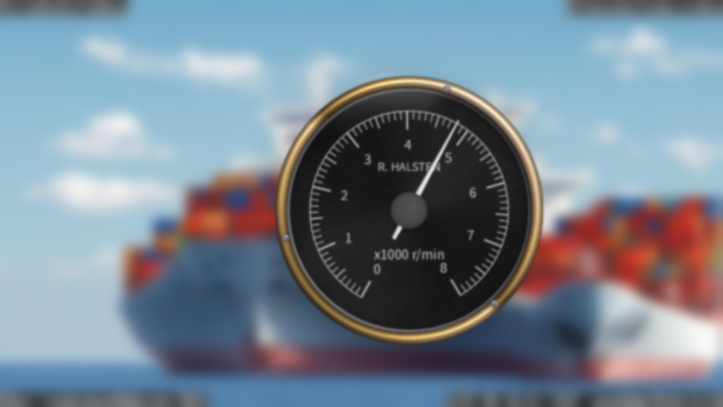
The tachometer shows 4800 rpm
